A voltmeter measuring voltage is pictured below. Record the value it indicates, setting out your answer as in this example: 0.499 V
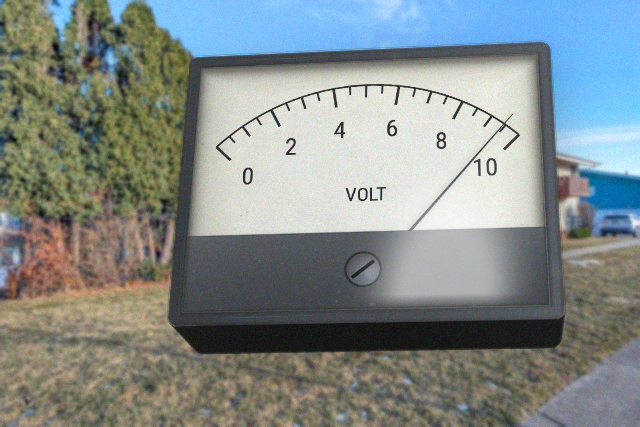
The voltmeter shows 9.5 V
